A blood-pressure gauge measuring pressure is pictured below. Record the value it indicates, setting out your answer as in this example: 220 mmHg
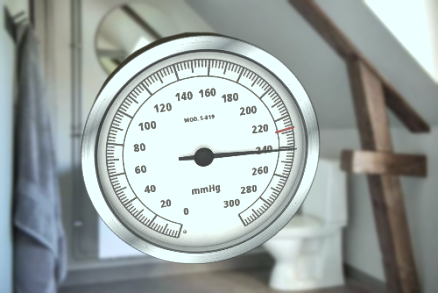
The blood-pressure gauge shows 240 mmHg
